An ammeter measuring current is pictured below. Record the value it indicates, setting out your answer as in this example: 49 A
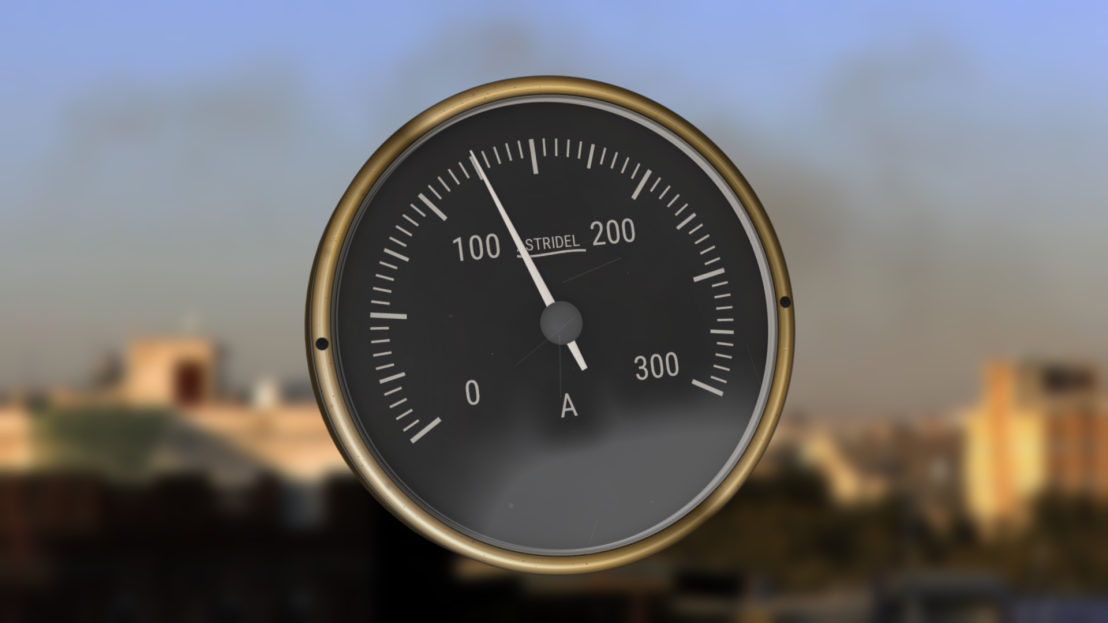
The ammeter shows 125 A
